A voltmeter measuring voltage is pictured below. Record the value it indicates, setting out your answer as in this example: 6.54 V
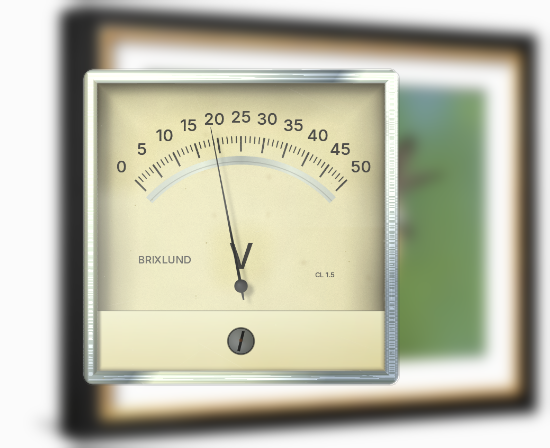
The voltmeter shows 19 V
